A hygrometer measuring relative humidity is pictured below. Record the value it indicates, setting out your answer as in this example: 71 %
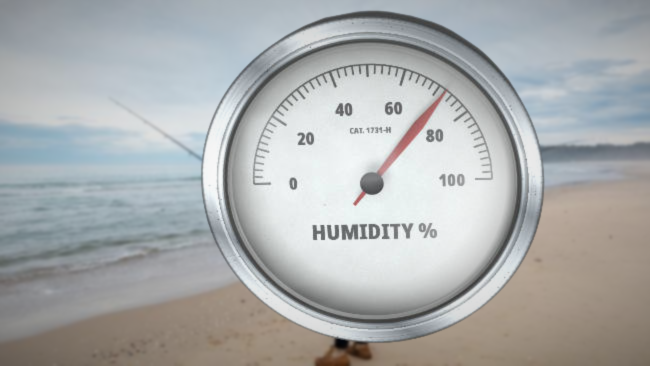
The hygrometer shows 72 %
